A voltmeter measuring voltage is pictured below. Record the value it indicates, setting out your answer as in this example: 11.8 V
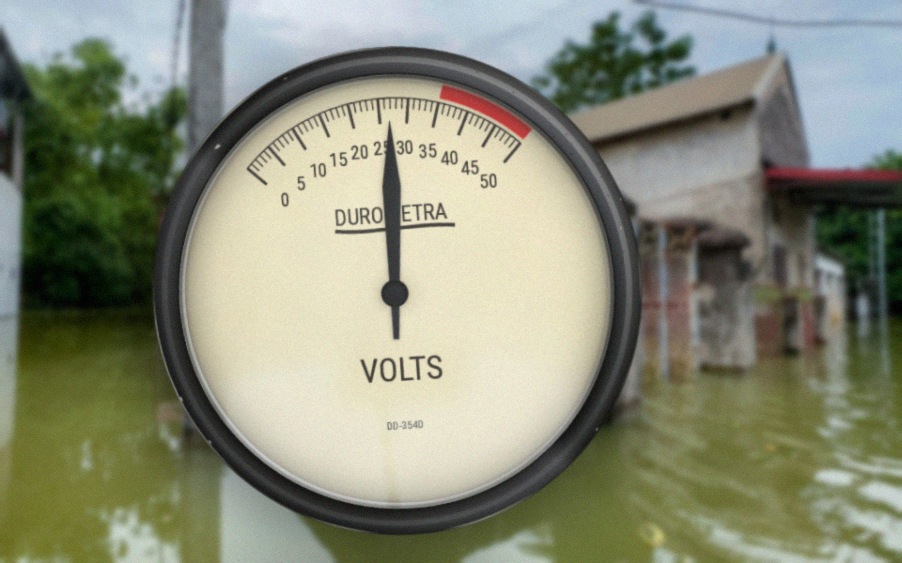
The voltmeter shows 27 V
